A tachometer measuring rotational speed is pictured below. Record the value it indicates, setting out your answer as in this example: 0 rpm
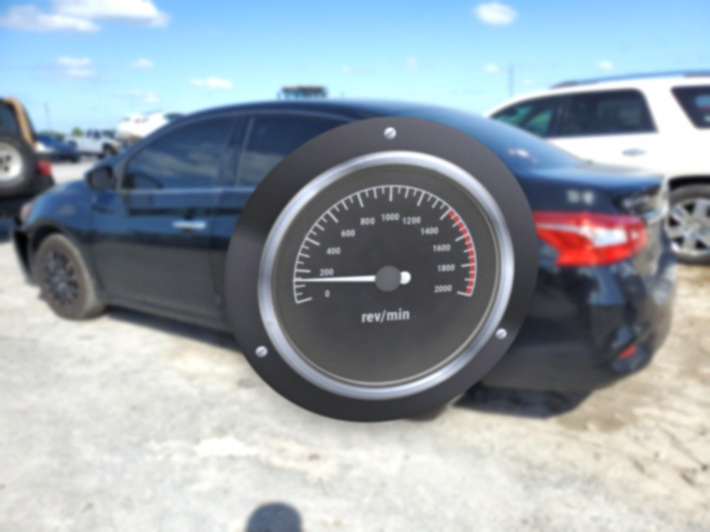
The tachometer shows 150 rpm
